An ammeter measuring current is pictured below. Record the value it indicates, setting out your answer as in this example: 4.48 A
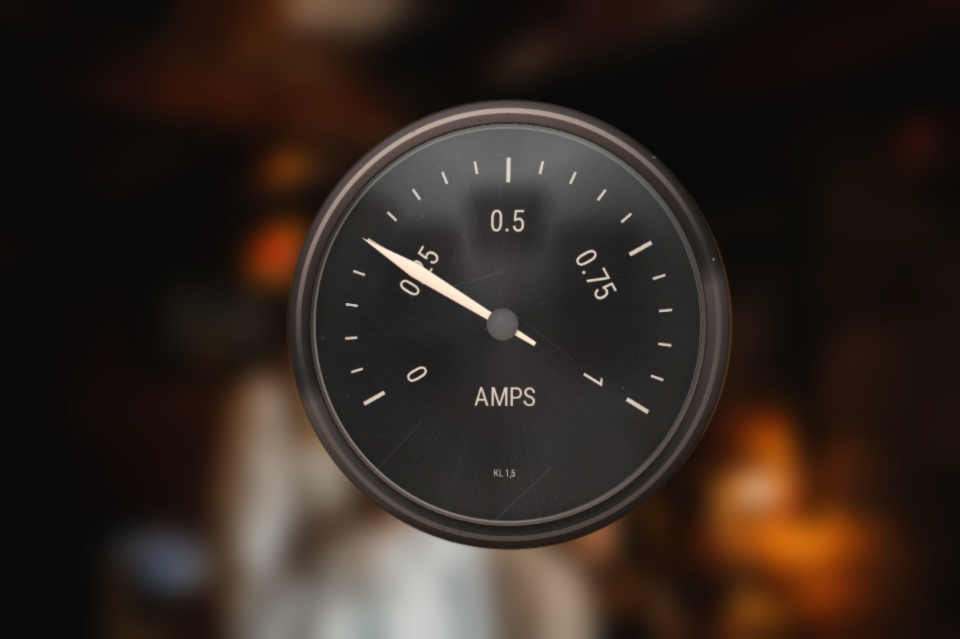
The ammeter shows 0.25 A
